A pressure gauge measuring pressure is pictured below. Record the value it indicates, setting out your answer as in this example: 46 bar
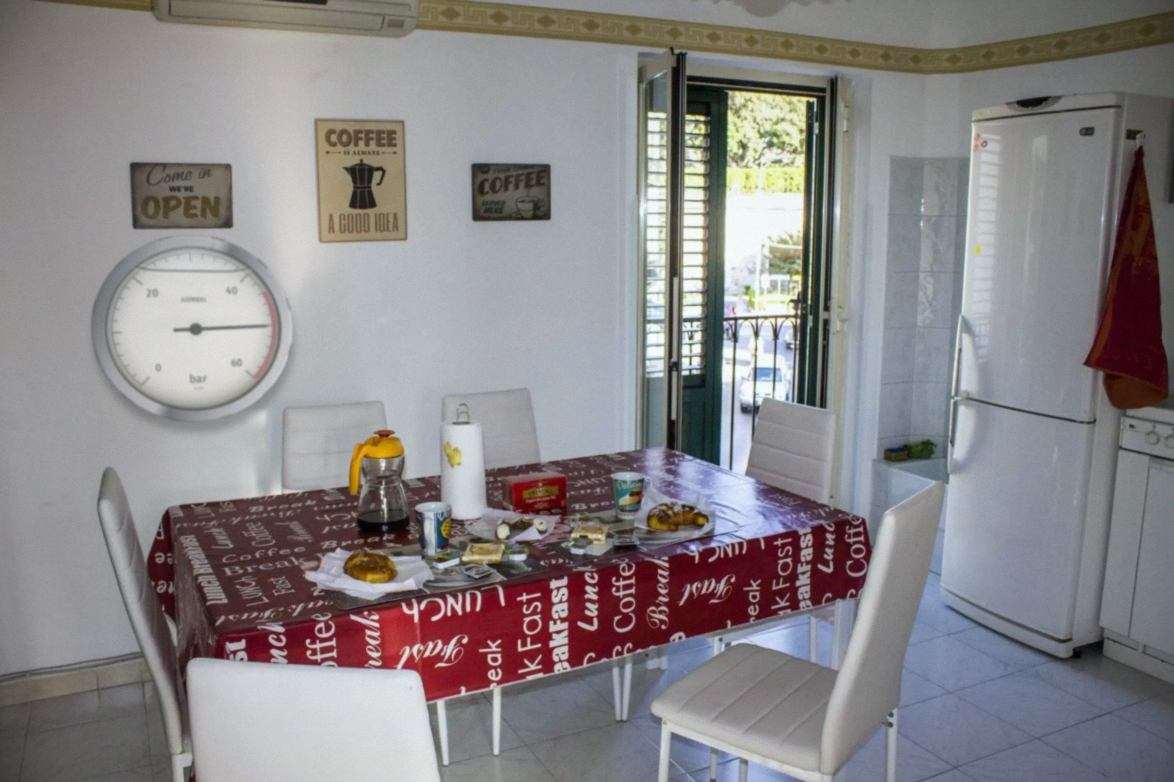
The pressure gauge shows 50 bar
